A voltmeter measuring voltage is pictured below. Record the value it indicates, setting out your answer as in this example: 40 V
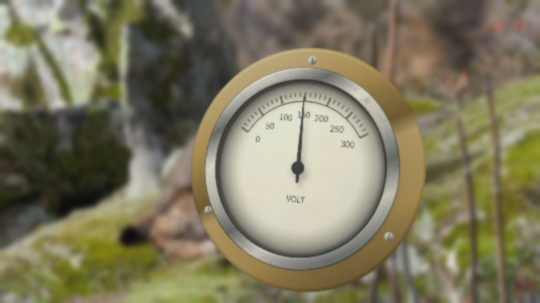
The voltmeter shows 150 V
